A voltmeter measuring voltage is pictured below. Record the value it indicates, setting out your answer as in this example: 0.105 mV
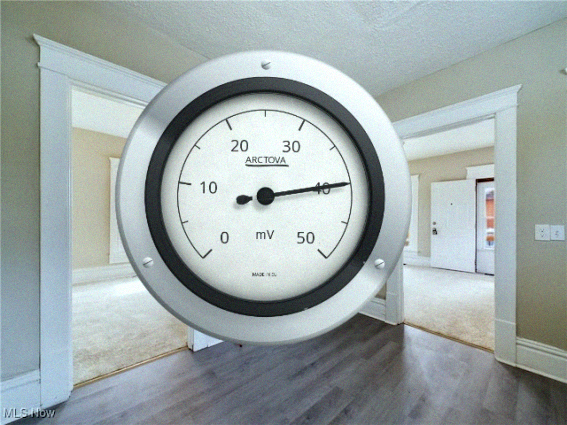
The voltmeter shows 40 mV
